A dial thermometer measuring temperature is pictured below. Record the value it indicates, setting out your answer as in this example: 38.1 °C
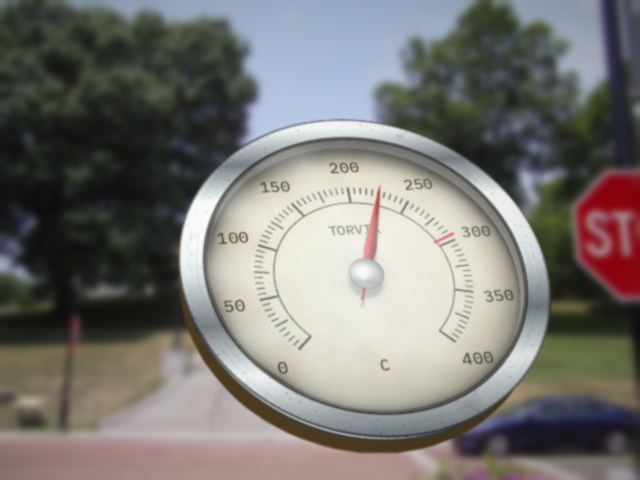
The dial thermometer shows 225 °C
